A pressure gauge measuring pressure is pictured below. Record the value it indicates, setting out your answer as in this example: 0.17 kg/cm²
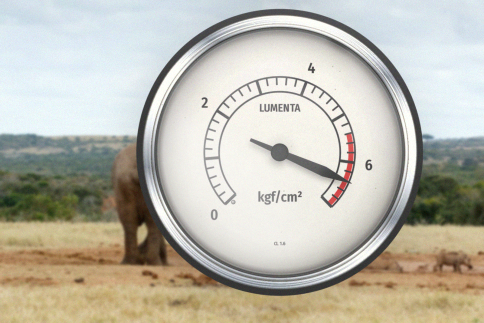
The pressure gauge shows 6.4 kg/cm²
